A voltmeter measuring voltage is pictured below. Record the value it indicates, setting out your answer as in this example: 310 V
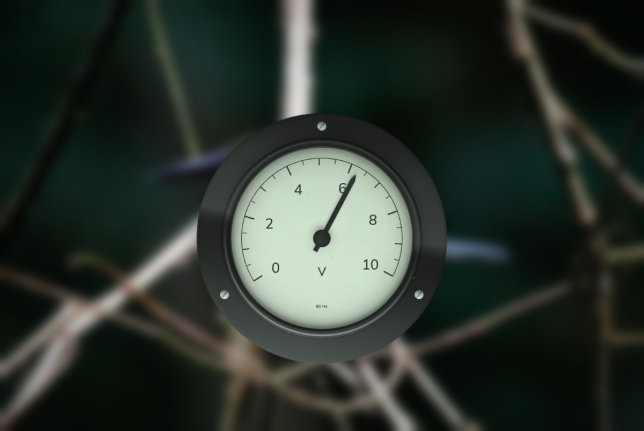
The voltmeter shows 6.25 V
